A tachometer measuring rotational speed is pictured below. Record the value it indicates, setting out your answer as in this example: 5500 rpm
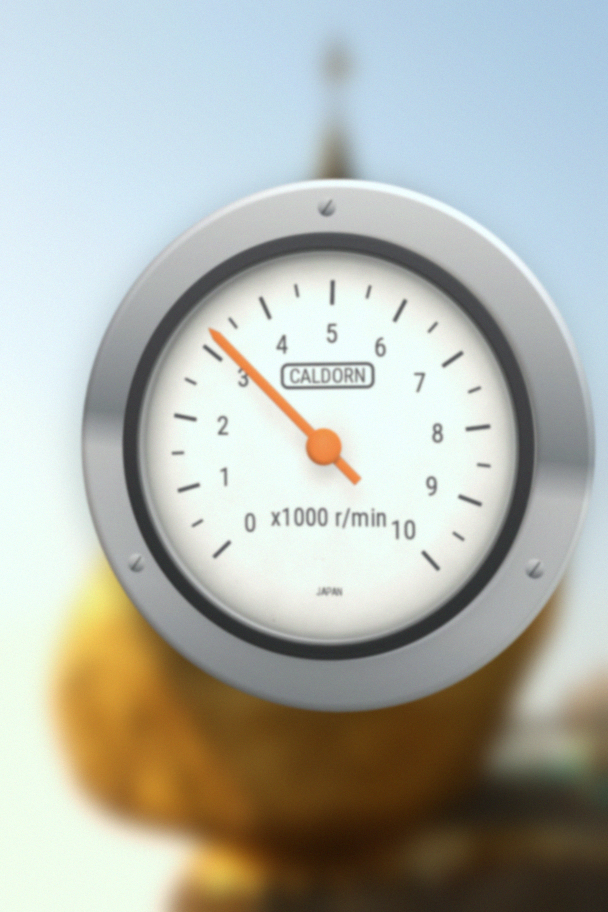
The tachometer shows 3250 rpm
